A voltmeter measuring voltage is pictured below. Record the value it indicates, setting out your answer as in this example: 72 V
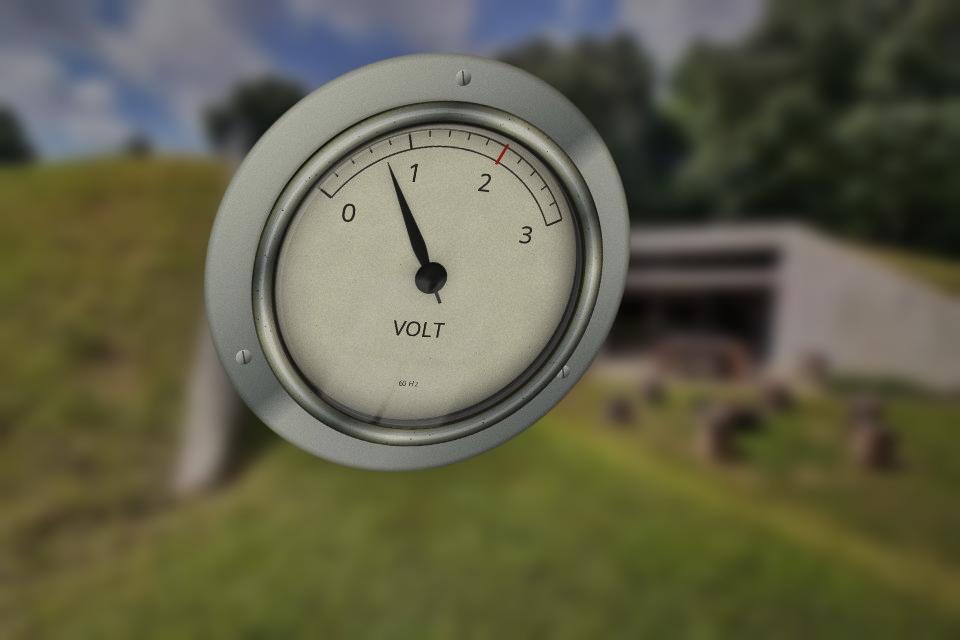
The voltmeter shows 0.7 V
